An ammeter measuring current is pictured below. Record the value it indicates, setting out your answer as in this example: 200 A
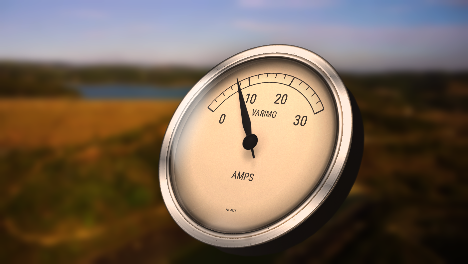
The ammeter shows 8 A
